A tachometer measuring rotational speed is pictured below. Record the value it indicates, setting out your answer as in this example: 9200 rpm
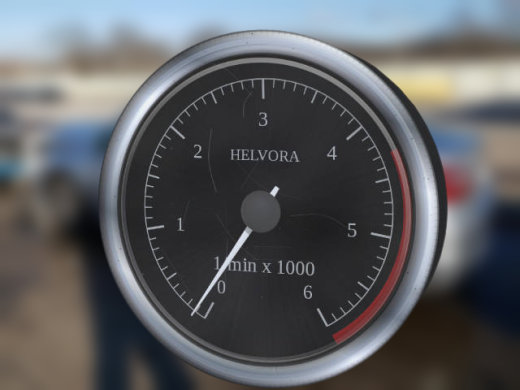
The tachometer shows 100 rpm
